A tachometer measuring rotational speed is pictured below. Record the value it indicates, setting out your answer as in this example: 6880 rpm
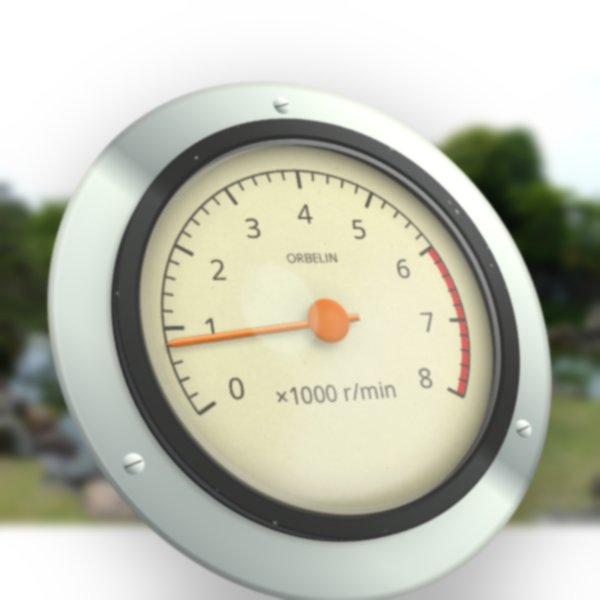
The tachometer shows 800 rpm
